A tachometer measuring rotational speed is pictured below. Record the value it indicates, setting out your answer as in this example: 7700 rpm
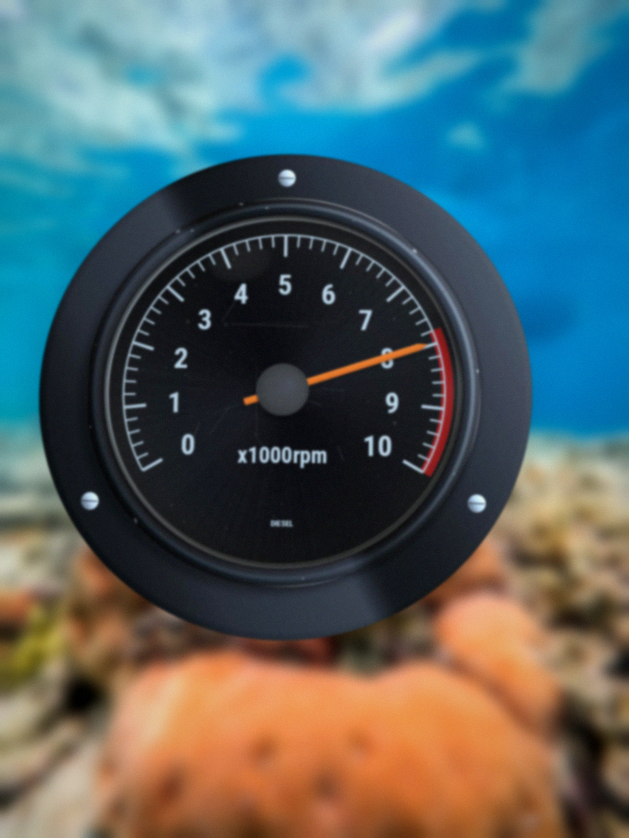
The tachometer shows 8000 rpm
